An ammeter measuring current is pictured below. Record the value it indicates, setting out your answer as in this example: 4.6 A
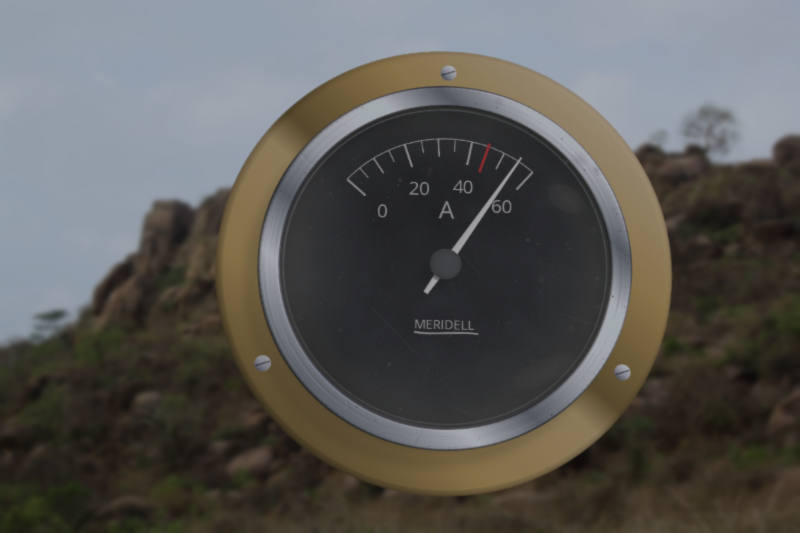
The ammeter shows 55 A
